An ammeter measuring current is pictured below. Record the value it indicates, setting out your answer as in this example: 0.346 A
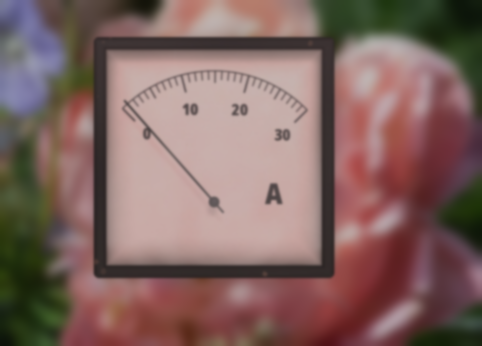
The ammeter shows 1 A
